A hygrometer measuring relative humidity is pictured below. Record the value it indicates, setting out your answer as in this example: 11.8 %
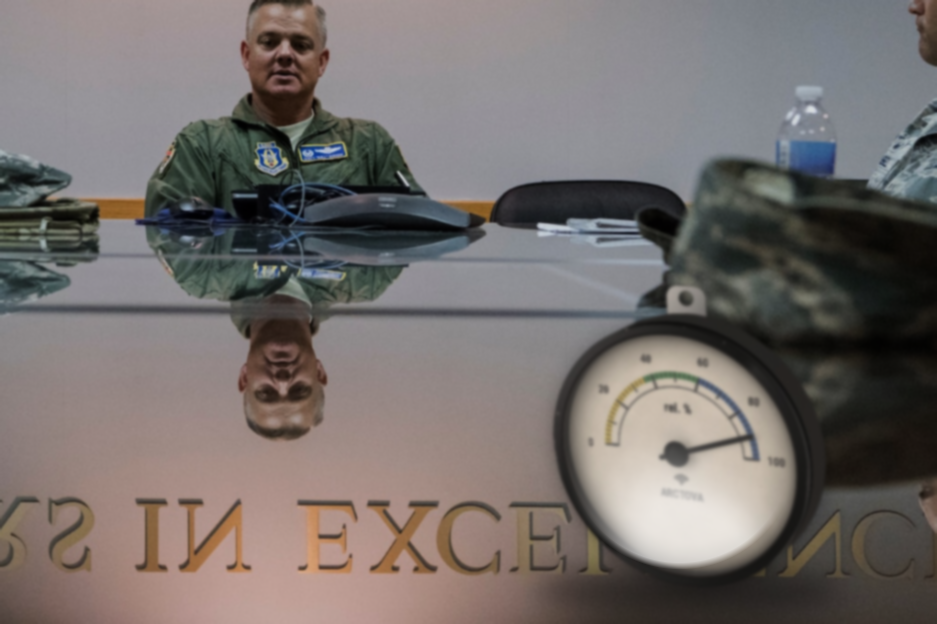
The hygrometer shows 90 %
